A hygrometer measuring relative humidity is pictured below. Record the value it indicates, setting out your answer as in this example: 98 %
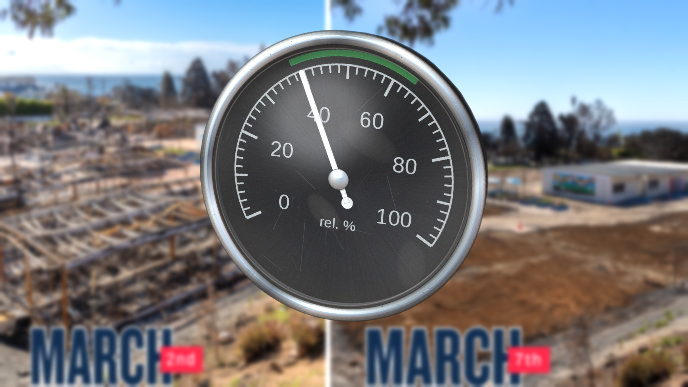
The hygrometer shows 40 %
